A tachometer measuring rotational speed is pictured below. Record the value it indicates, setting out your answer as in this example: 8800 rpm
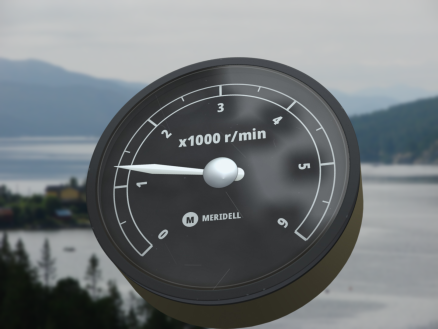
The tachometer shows 1250 rpm
